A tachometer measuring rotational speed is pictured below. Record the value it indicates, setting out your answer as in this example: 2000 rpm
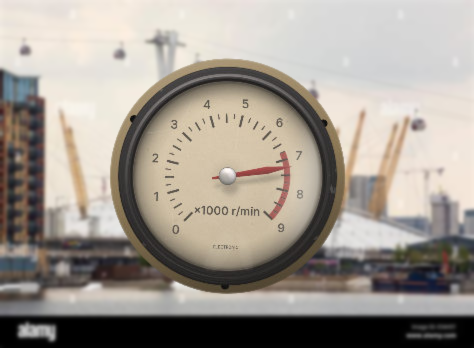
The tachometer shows 7250 rpm
